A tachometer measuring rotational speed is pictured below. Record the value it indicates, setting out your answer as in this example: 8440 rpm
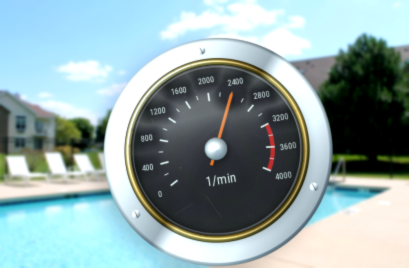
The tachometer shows 2400 rpm
